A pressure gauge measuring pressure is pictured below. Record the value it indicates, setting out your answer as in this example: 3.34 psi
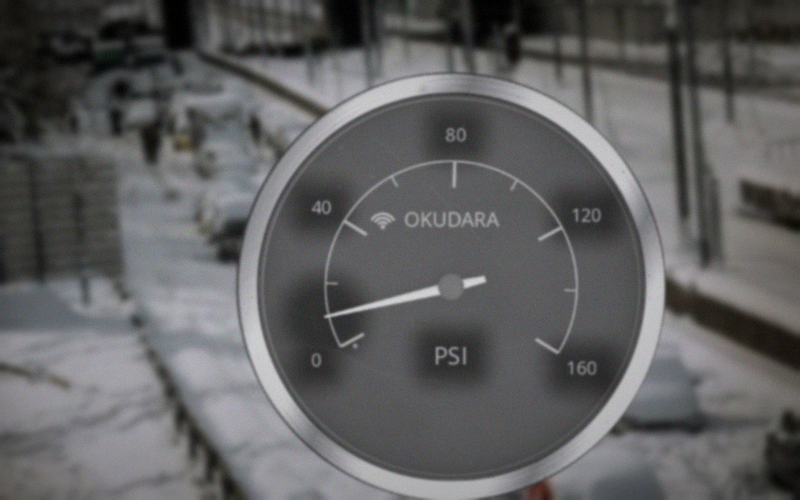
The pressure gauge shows 10 psi
